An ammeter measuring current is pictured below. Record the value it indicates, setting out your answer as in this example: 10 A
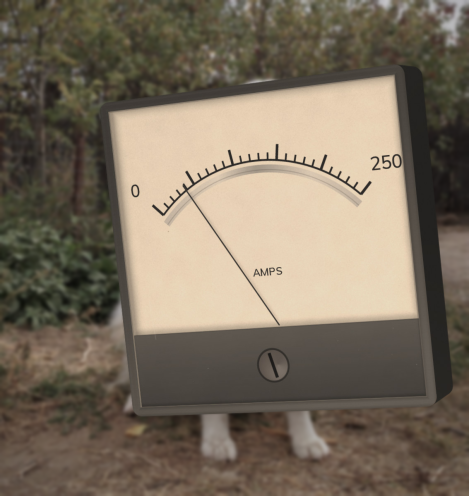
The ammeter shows 40 A
